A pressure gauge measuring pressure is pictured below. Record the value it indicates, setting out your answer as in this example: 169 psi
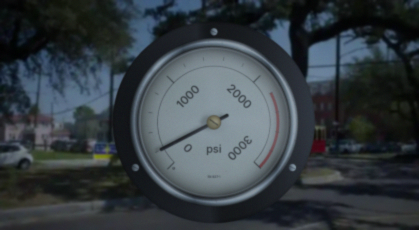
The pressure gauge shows 200 psi
